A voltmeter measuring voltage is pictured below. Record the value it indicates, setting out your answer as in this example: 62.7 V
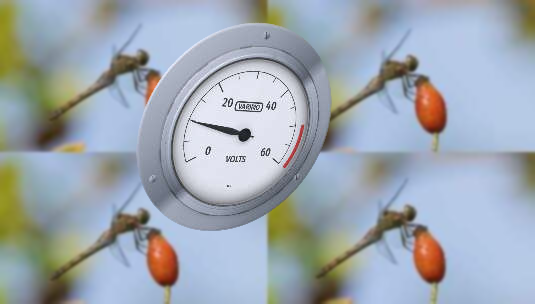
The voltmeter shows 10 V
